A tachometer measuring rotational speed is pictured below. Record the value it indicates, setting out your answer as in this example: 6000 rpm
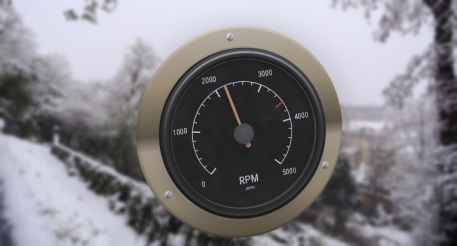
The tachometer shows 2200 rpm
